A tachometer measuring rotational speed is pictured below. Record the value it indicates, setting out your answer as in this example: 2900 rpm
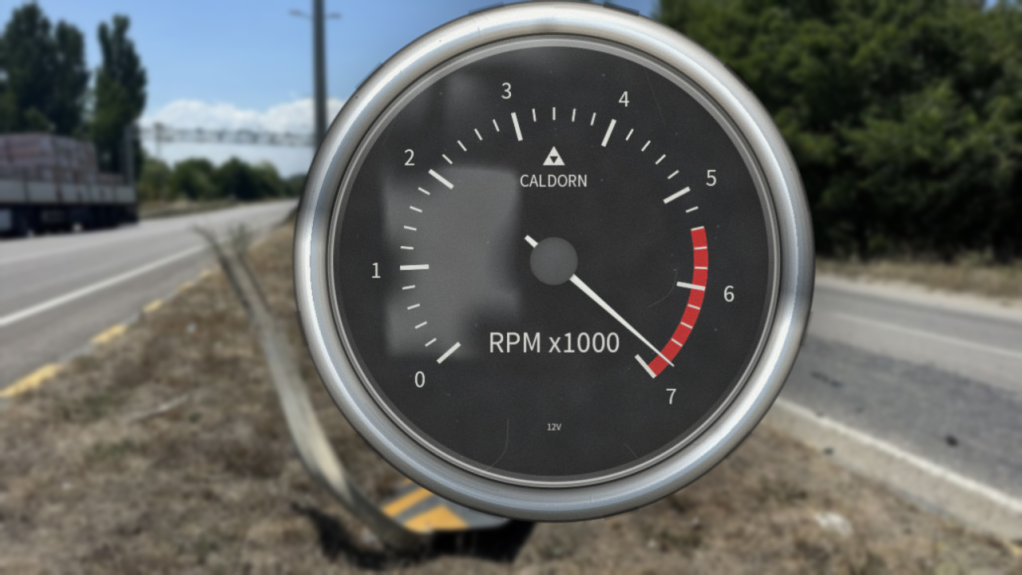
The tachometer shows 6800 rpm
